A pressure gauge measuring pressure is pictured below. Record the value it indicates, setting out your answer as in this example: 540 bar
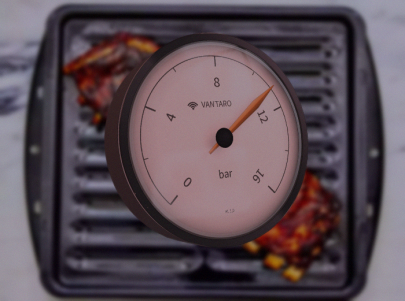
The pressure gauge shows 11 bar
